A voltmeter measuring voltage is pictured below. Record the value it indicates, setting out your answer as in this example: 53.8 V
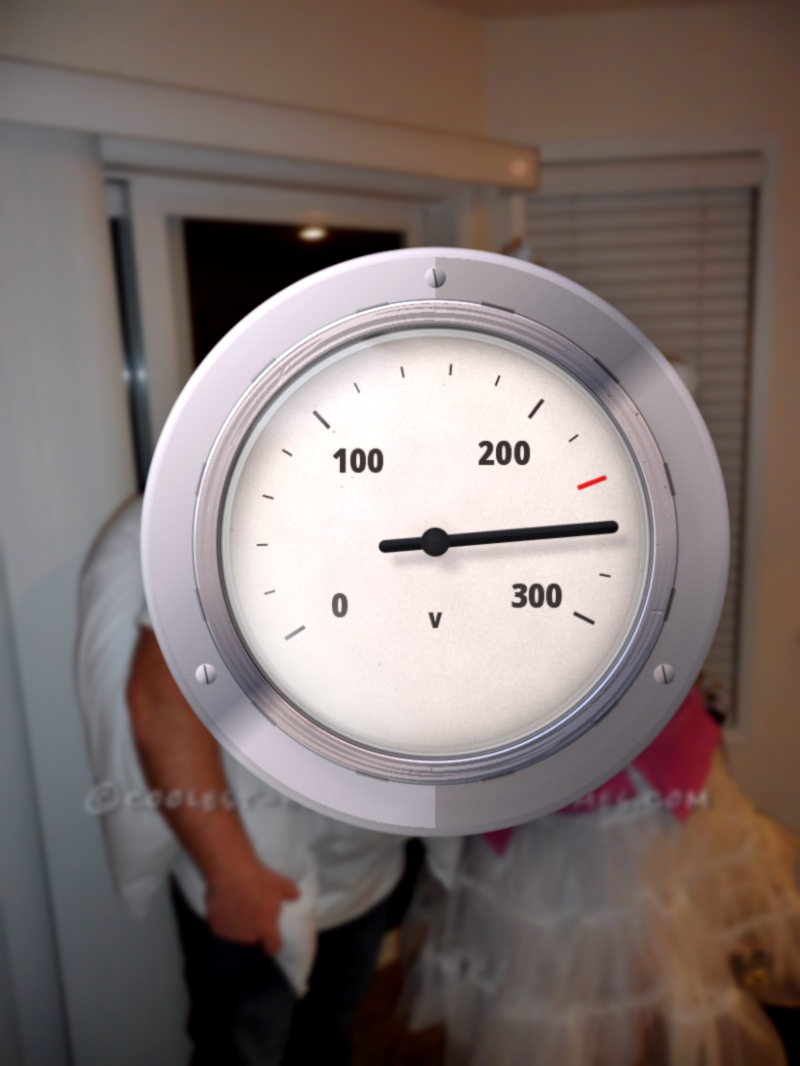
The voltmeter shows 260 V
